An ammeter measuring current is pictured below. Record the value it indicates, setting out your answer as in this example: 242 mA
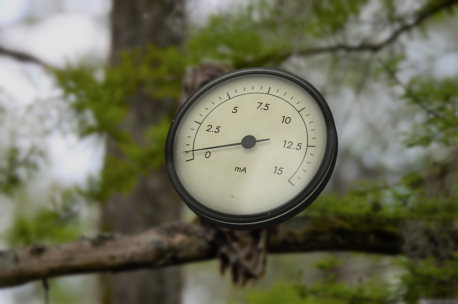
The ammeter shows 0.5 mA
